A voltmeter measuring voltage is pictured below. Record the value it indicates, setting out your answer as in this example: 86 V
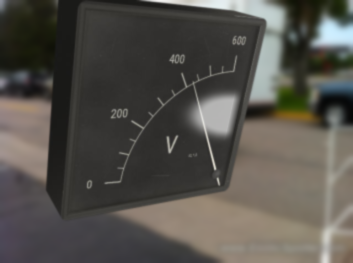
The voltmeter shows 425 V
